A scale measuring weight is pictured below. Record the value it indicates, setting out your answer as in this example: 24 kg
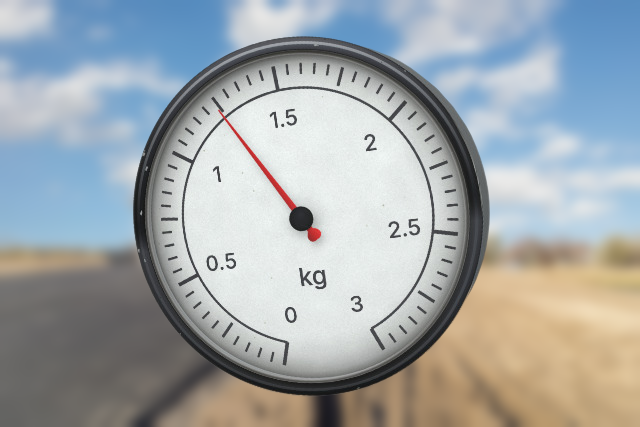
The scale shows 1.25 kg
